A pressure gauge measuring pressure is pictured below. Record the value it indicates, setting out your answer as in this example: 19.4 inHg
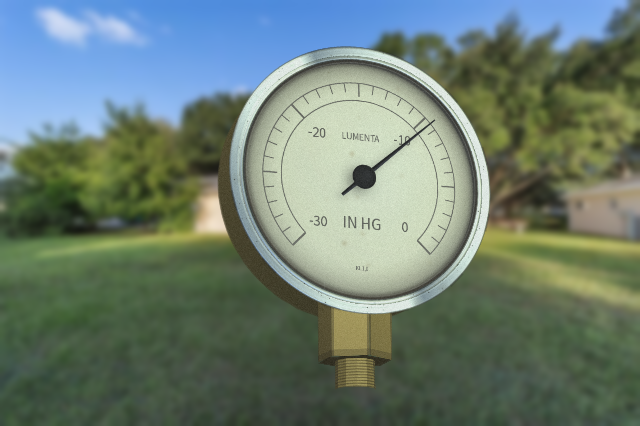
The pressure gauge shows -9.5 inHg
